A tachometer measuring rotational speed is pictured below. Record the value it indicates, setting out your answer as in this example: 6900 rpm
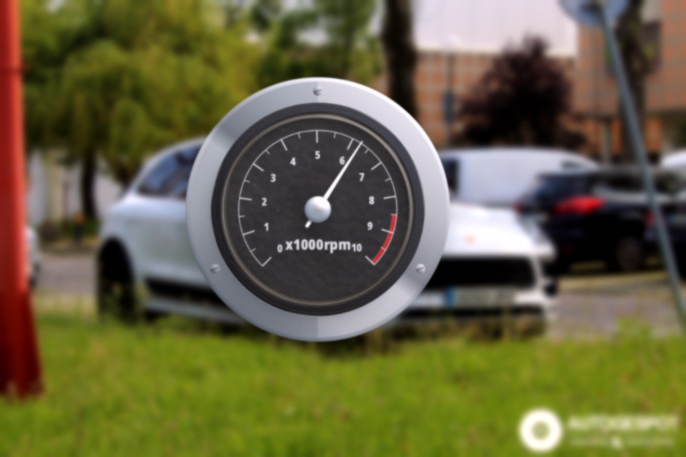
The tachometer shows 6250 rpm
